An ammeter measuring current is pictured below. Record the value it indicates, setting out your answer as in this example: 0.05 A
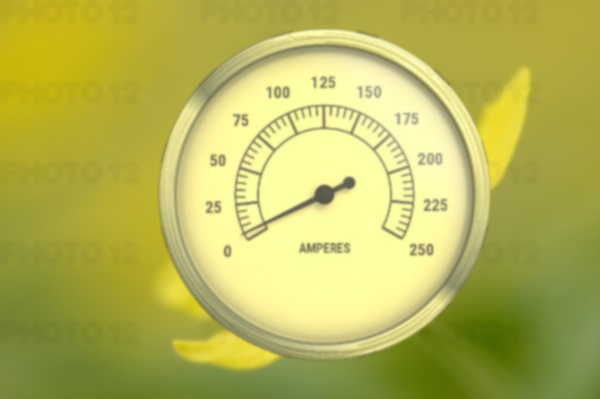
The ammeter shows 5 A
